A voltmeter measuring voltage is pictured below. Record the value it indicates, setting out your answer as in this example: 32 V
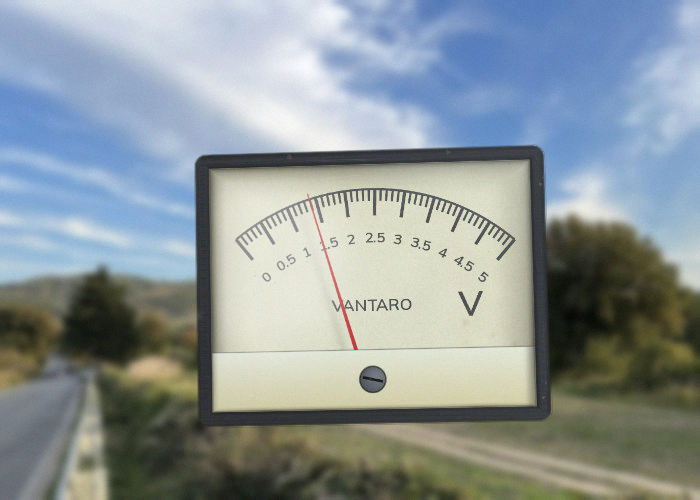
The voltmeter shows 1.4 V
